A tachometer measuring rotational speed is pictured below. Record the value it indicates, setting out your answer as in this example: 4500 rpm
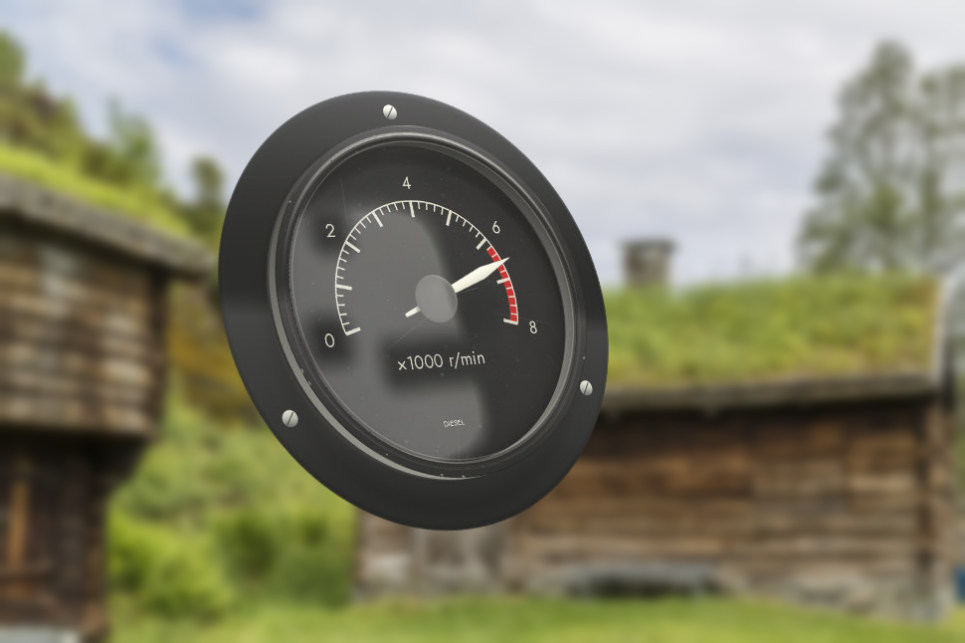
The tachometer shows 6600 rpm
